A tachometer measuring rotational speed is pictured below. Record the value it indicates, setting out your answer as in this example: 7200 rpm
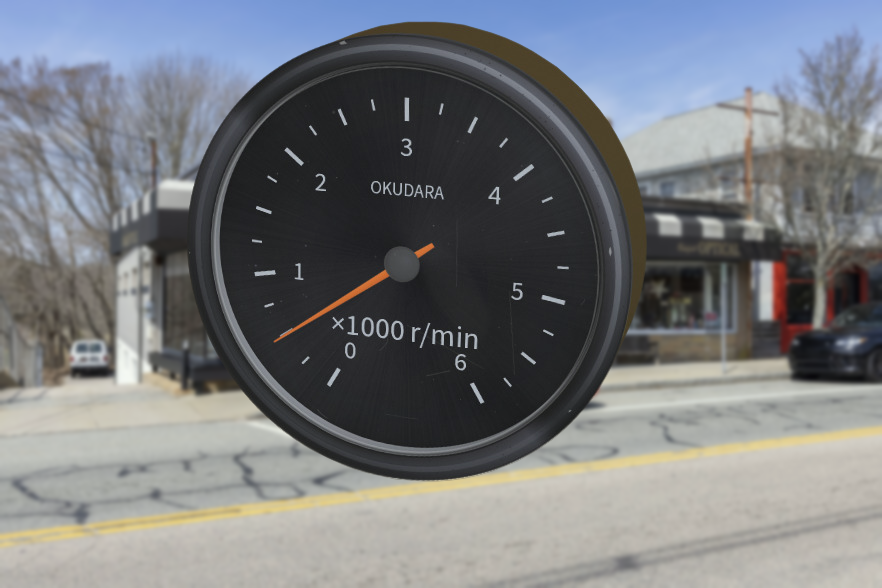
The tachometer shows 500 rpm
